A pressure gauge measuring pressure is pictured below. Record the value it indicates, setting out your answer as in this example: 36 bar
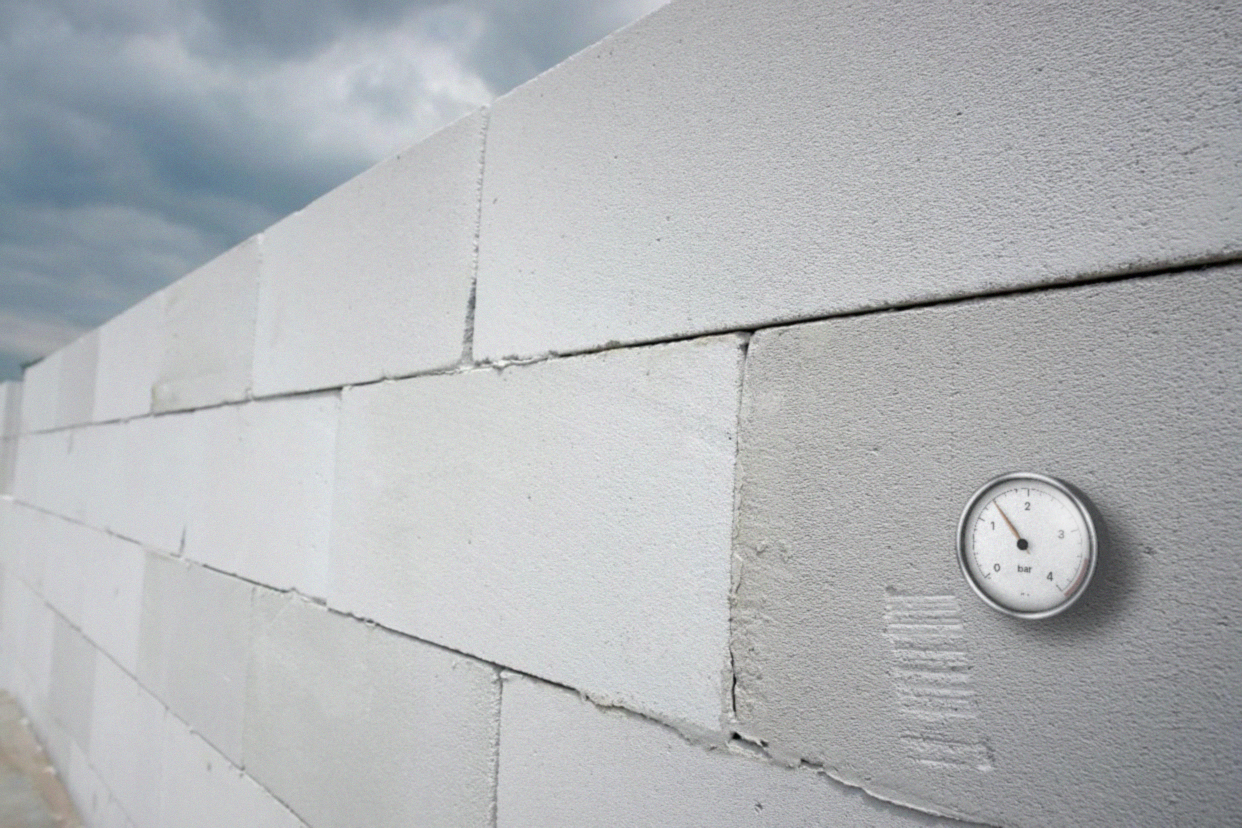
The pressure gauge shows 1.4 bar
